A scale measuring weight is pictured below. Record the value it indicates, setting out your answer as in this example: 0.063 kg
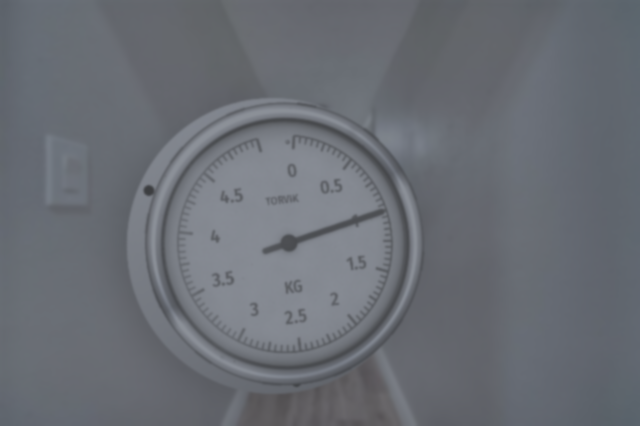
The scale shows 1 kg
